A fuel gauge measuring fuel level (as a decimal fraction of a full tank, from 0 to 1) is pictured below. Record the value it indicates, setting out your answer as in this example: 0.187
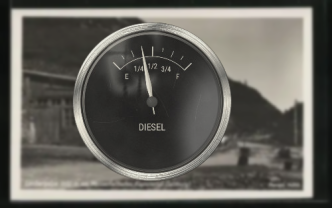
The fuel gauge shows 0.375
